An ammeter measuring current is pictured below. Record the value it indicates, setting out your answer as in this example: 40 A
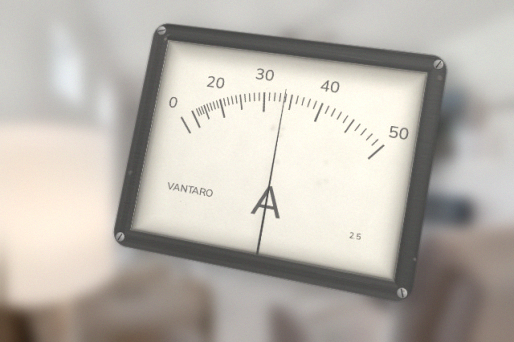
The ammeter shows 34 A
